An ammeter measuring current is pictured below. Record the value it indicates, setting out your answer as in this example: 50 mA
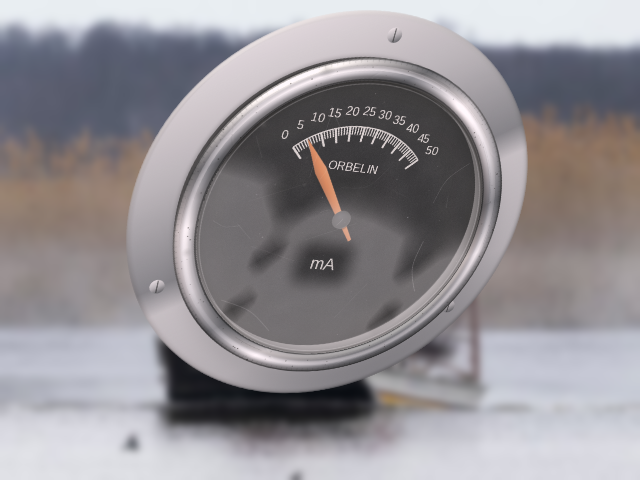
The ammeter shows 5 mA
